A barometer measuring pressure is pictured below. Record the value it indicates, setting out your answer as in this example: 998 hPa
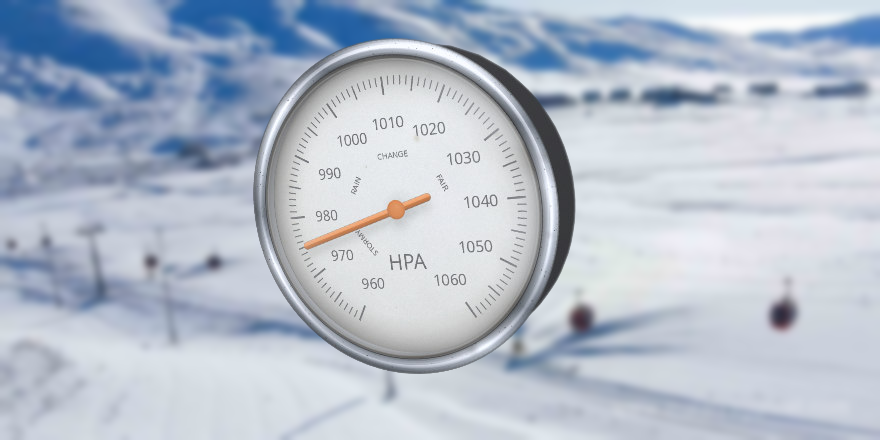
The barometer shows 975 hPa
